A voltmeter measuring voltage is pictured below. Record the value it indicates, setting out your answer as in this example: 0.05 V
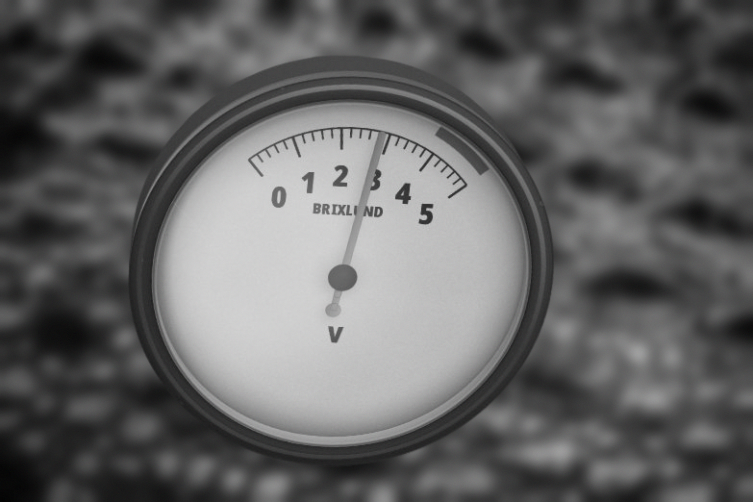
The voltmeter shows 2.8 V
